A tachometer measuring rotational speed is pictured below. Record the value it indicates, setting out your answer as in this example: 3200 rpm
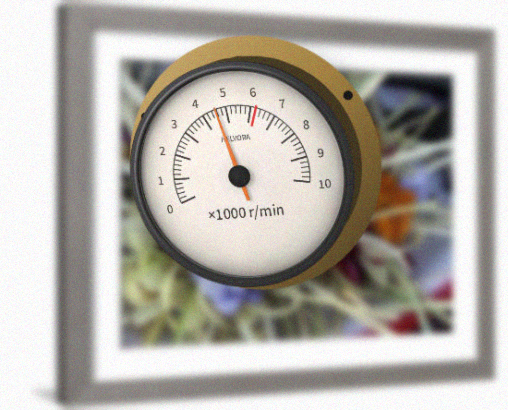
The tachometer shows 4600 rpm
